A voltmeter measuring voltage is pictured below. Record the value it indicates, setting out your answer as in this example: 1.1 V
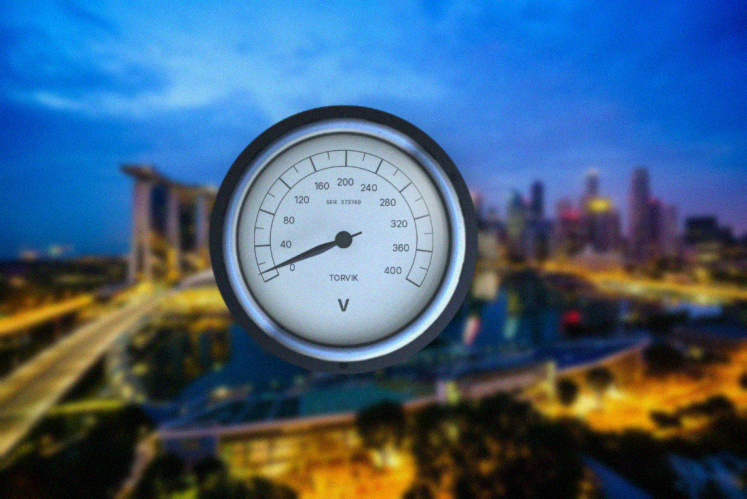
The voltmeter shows 10 V
